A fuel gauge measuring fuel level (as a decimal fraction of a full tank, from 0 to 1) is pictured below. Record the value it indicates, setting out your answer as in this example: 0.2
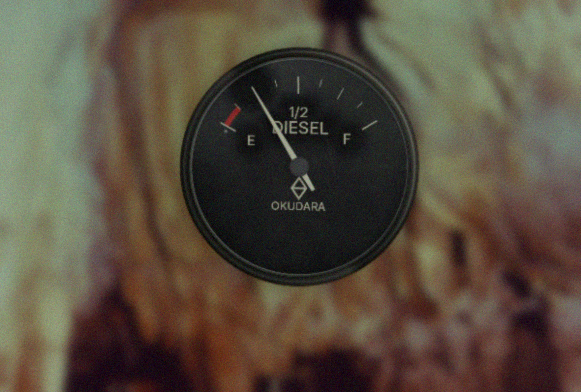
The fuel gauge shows 0.25
